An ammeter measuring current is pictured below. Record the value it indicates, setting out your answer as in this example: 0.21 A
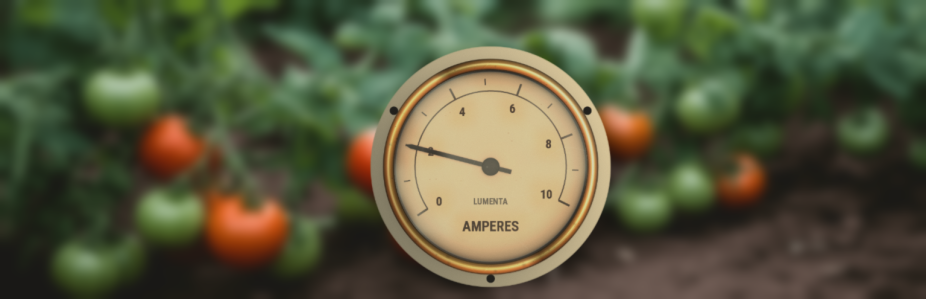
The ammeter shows 2 A
